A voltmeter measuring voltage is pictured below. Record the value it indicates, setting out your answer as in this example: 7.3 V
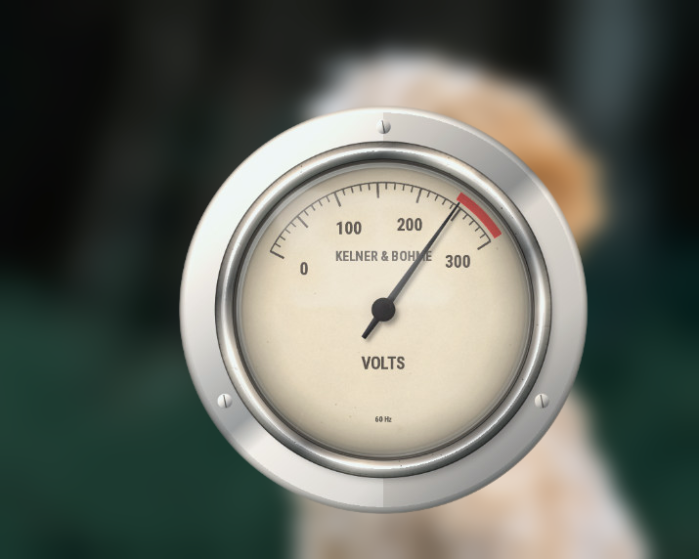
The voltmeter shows 245 V
